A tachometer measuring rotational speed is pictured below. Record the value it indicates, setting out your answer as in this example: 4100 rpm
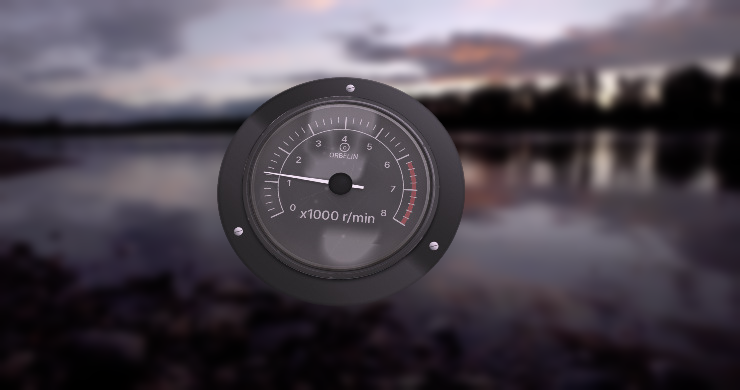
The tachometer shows 1200 rpm
